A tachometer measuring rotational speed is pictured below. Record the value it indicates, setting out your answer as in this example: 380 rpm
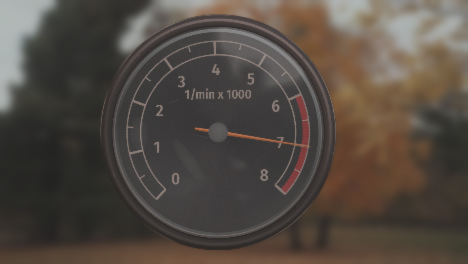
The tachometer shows 7000 rpm
